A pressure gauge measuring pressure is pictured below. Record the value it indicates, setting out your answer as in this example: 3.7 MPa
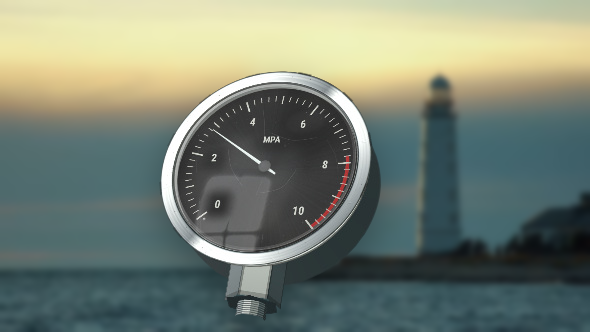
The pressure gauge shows 2.8 MPa
